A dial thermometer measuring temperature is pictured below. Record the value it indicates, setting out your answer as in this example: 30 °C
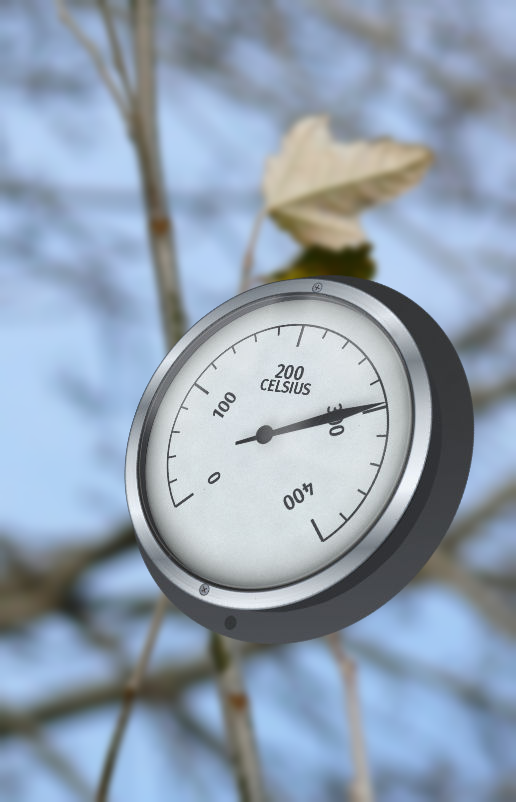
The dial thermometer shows 300 °C
